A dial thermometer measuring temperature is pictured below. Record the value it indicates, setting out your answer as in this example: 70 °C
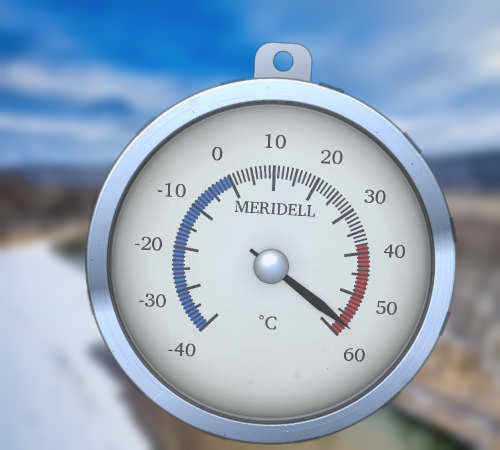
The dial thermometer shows 57 °C
